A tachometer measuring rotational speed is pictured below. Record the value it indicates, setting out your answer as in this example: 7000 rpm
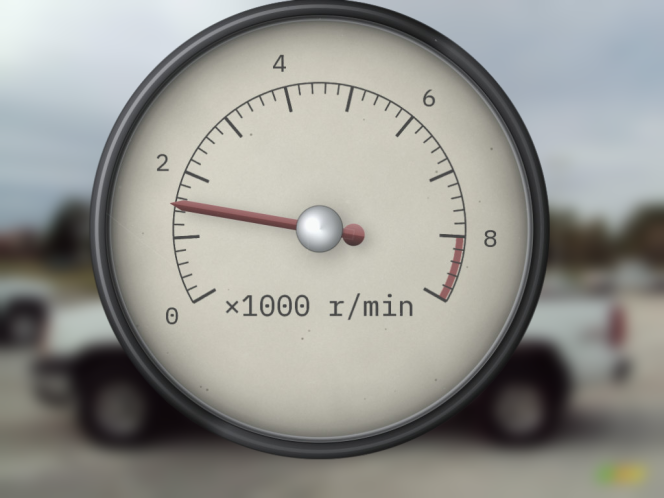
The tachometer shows 1500 rpm
